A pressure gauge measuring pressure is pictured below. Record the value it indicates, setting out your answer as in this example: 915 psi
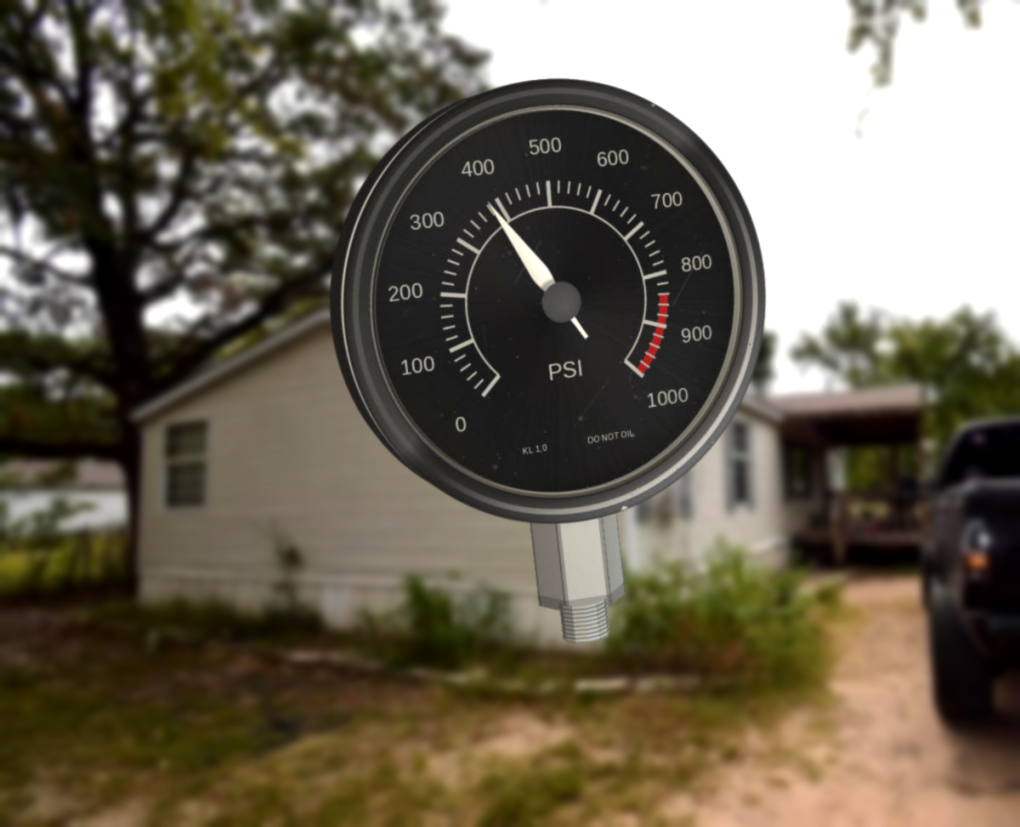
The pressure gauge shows 380 psi
